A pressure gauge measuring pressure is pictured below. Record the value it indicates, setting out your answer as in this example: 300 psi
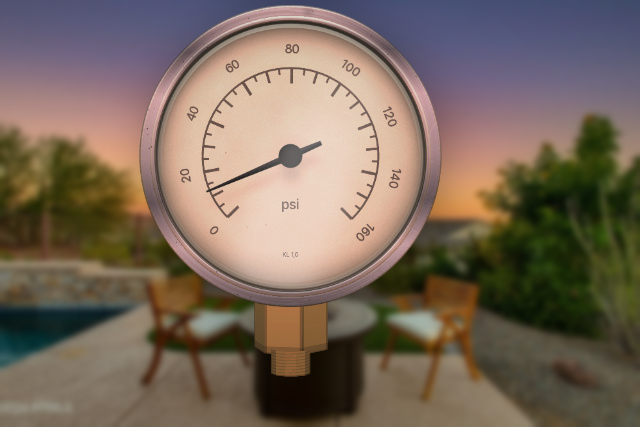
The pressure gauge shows 12.5 psi
